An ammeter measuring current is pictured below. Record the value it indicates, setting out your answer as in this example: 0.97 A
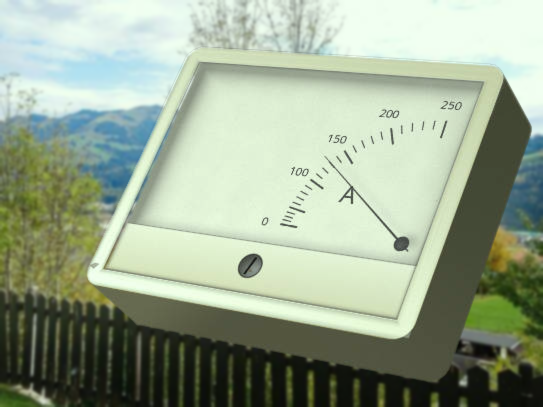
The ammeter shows 130 A
